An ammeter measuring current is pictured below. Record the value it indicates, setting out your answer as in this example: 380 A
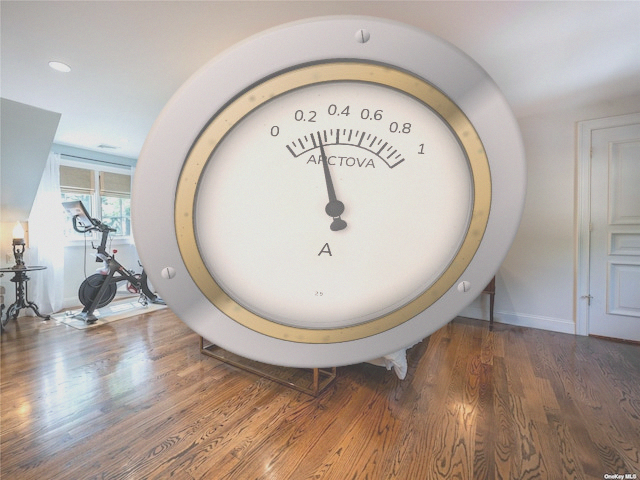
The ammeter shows 0.25 A
